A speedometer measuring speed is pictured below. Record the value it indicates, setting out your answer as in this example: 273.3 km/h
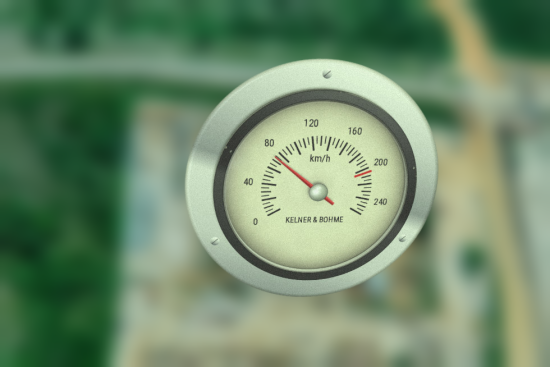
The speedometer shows 75 km/h
